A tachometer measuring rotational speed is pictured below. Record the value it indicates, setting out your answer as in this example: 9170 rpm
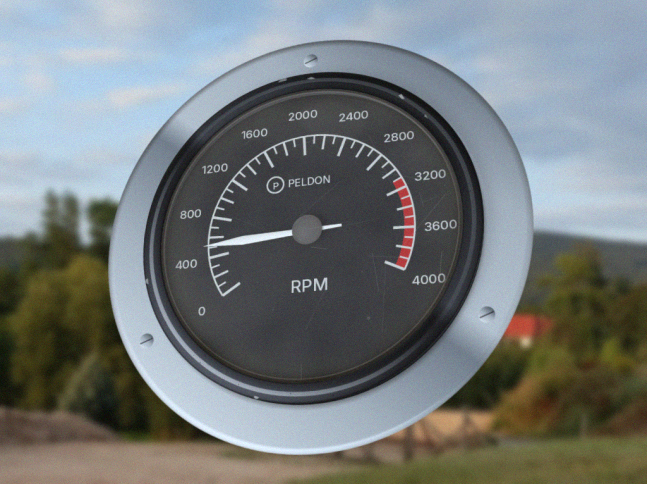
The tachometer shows 500 rpm
